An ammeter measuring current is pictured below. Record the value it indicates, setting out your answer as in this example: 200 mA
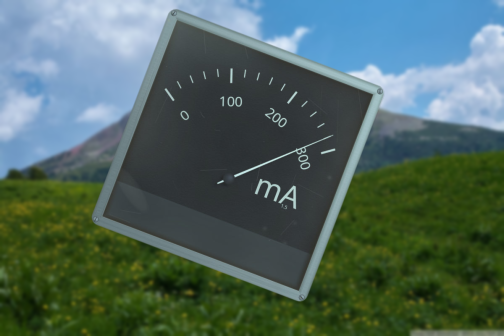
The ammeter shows 280 mA
